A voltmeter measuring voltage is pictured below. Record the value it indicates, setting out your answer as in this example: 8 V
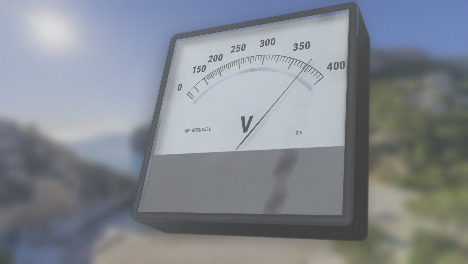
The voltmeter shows 375 V
